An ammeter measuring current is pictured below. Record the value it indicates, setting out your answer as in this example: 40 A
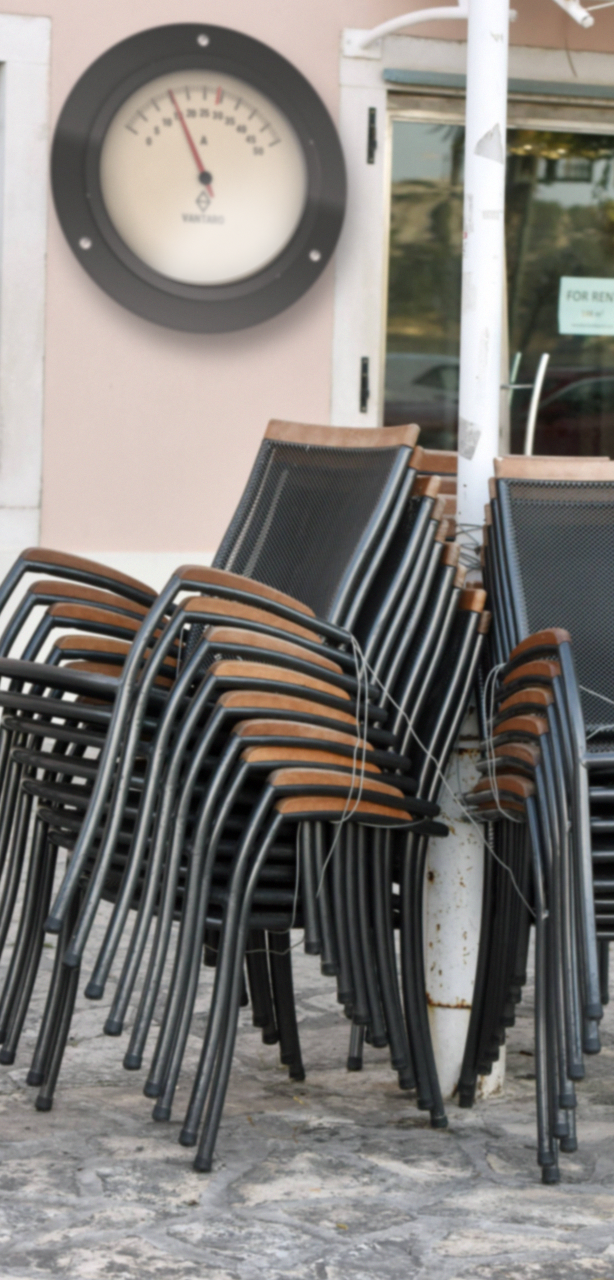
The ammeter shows 15 A
